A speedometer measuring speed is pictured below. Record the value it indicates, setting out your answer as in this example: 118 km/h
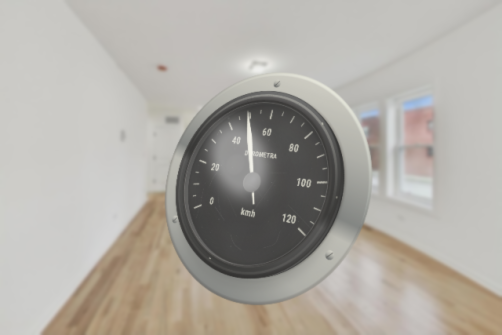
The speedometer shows 50 km/h
